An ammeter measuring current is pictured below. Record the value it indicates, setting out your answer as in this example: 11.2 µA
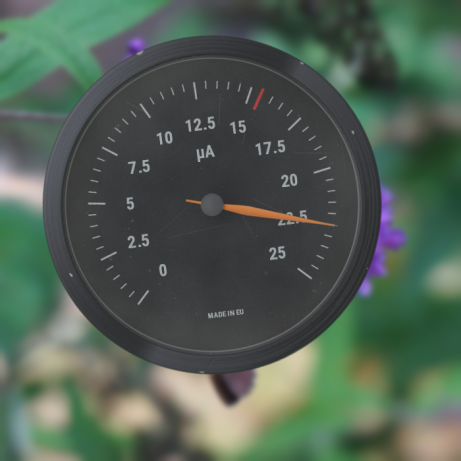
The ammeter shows 22.5 µA
